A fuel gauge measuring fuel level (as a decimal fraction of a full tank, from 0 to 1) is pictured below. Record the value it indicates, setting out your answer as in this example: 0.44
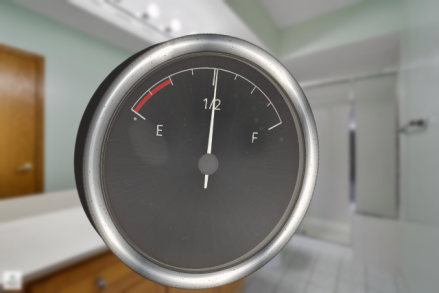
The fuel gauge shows 0.5
